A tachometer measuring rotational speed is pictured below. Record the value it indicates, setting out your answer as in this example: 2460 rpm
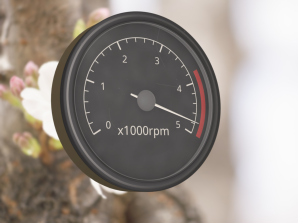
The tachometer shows 4800 rpm
